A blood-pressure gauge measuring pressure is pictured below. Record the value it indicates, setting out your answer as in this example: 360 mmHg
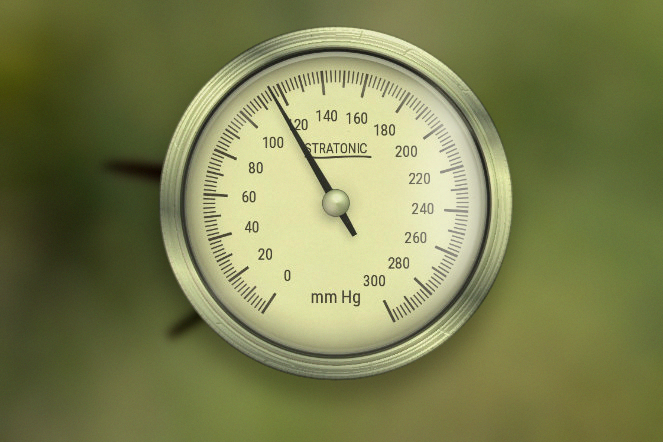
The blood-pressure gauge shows 116 mmHg
